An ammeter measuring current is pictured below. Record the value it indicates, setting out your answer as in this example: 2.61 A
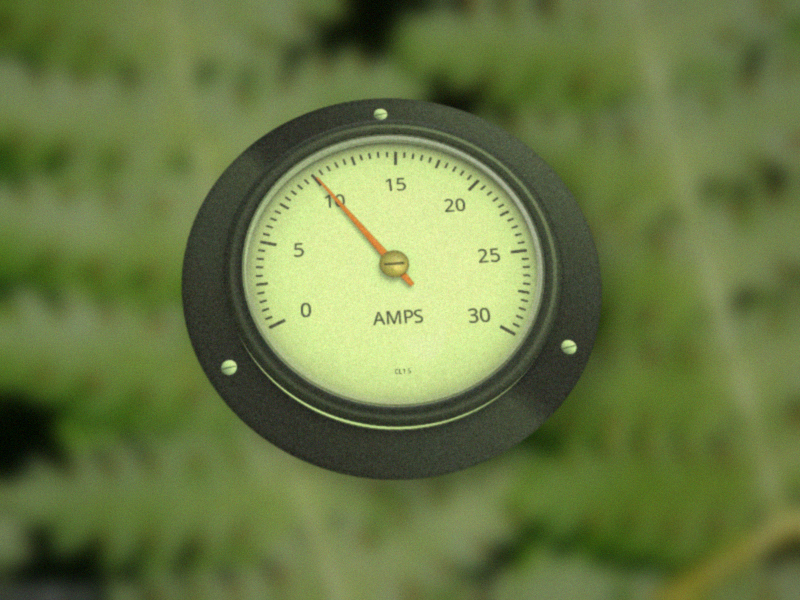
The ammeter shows 10 A
